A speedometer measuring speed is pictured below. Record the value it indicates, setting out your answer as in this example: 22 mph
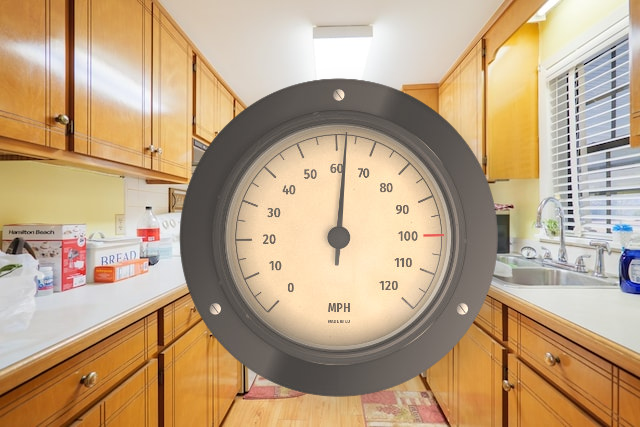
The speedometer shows 62.5 mph
